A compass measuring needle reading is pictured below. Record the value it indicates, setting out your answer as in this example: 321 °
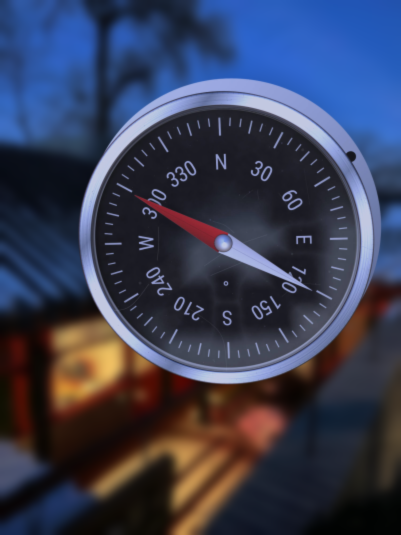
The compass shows 300 °
